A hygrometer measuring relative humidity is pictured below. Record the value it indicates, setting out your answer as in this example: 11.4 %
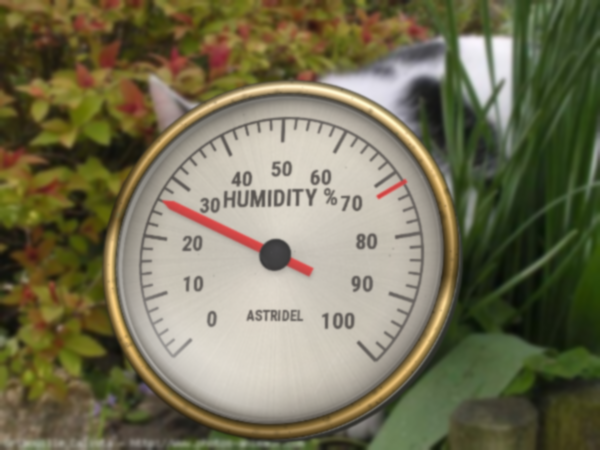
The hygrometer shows 26 %
